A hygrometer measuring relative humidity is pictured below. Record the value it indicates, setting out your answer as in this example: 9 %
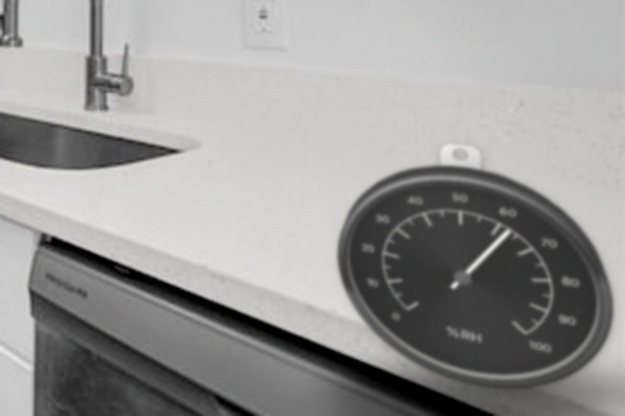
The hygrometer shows 62.5 %
